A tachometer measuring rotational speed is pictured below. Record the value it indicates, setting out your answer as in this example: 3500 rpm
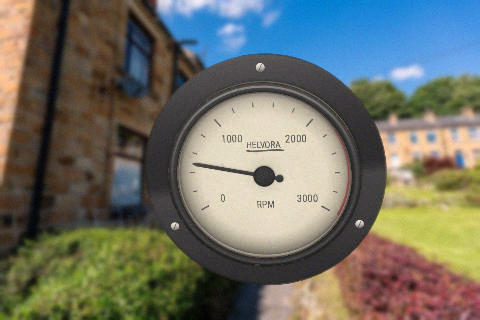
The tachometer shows 500 rpm
